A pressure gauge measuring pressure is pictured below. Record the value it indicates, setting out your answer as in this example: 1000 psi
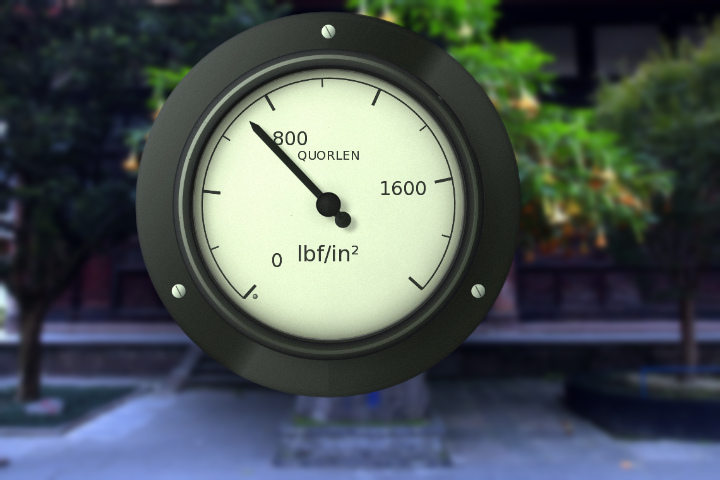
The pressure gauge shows 700 psi
